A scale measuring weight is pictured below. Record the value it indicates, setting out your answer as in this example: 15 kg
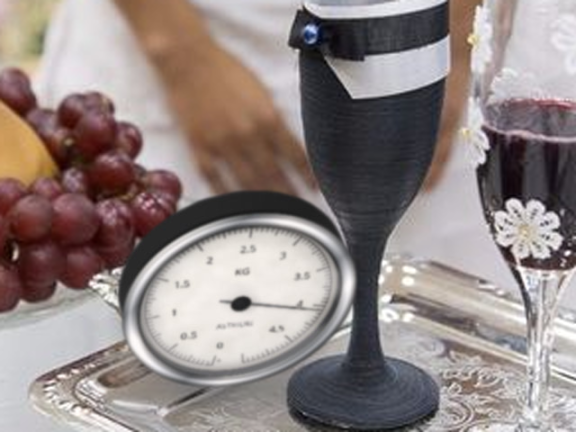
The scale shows 4 kg
